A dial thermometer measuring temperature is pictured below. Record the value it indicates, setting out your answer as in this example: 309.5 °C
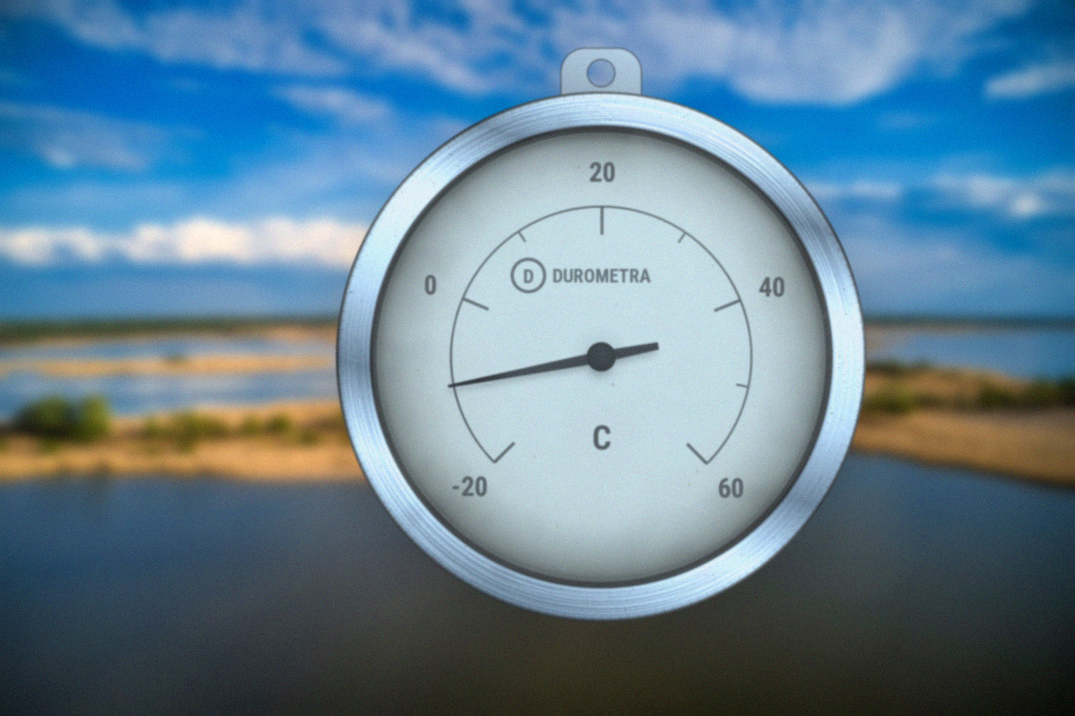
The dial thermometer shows -10 °C
